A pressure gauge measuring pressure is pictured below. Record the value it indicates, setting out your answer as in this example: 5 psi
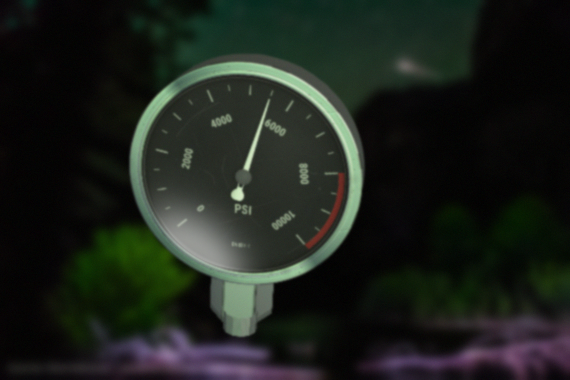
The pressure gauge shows 5500 psi
